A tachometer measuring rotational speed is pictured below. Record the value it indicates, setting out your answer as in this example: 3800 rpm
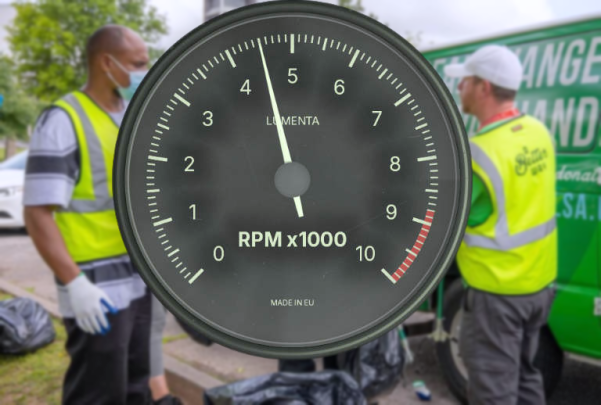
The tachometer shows 4500 rpm
